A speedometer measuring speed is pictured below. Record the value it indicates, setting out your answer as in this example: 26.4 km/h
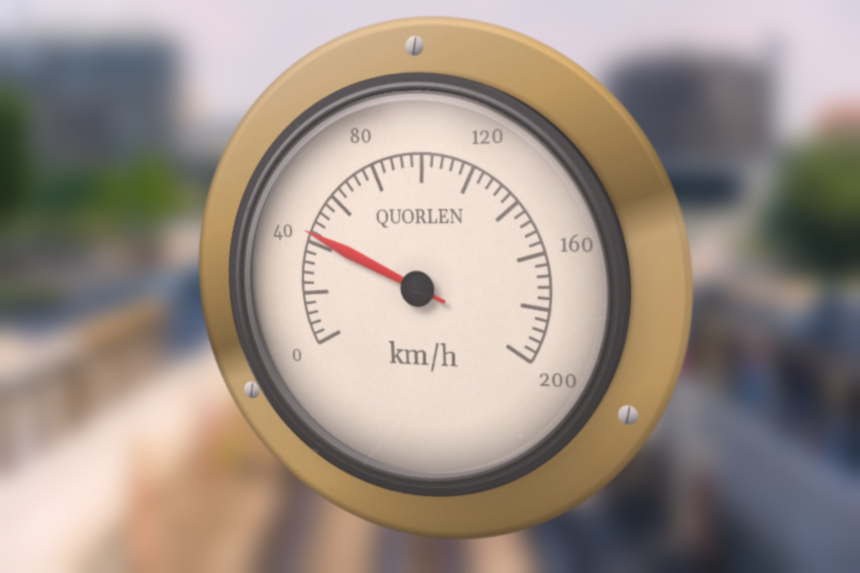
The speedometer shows 44 km/h
